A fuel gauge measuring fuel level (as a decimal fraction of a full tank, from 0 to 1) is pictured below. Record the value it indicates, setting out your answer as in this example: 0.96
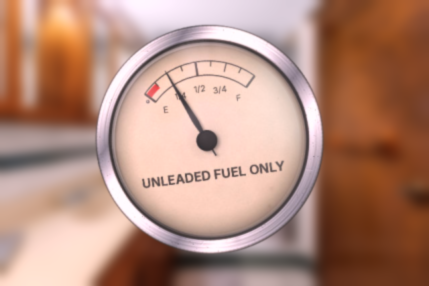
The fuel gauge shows 0.25
